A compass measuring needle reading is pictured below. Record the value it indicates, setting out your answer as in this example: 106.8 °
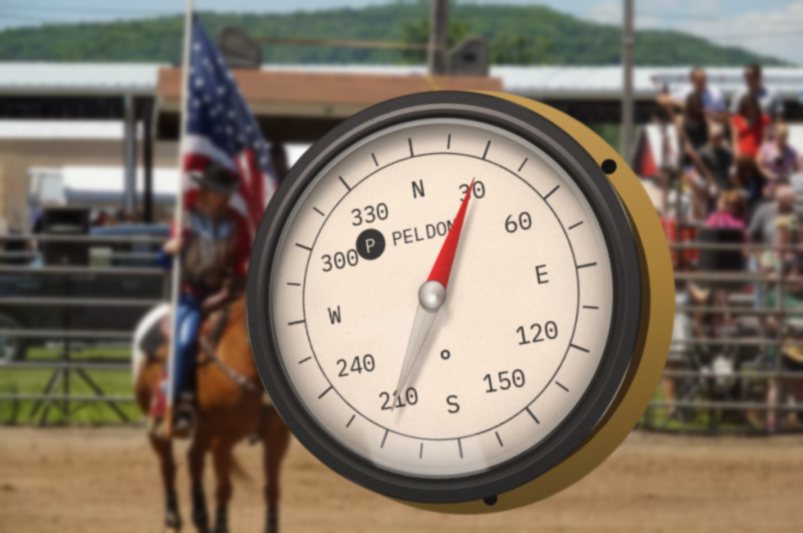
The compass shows 30 °
